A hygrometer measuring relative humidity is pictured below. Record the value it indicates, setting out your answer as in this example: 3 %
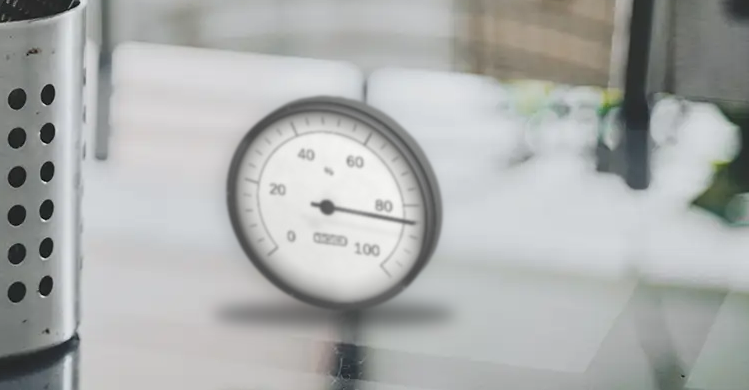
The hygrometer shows 84 %
